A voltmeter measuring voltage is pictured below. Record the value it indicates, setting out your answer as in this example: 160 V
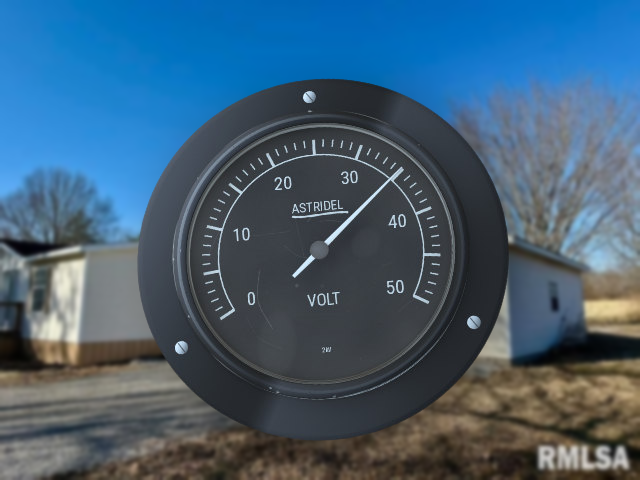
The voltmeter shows 35 V
